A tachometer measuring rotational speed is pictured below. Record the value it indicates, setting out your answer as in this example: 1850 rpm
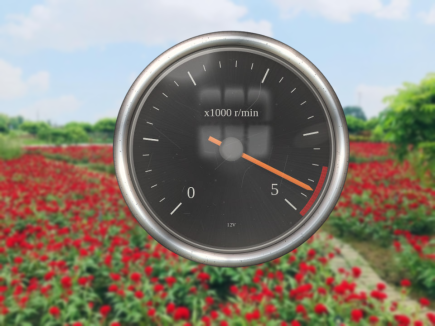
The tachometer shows 4700 rpm
